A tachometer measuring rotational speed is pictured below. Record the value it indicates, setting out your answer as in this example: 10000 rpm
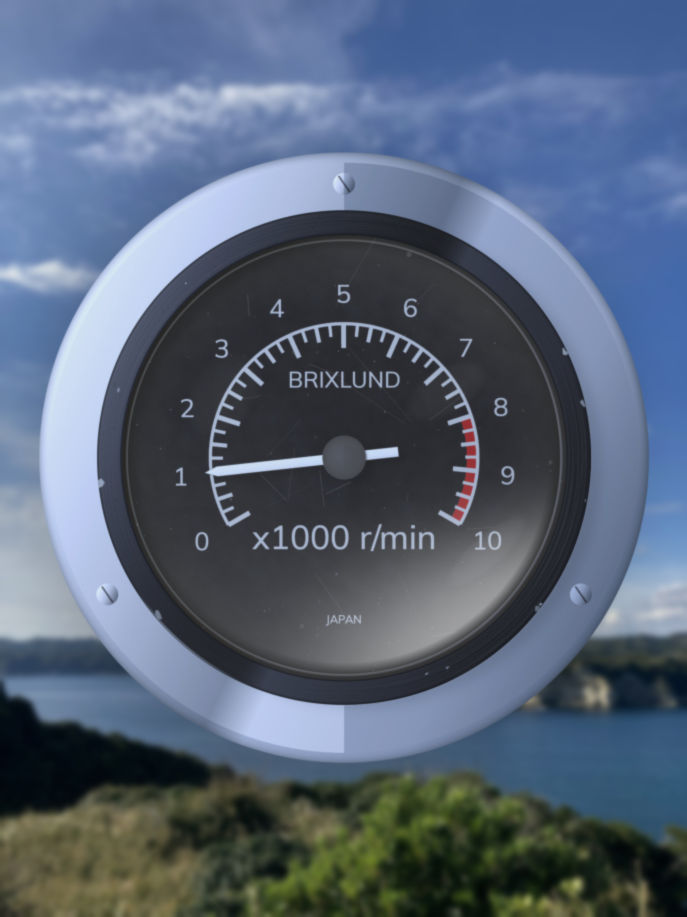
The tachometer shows 1000 rpm
